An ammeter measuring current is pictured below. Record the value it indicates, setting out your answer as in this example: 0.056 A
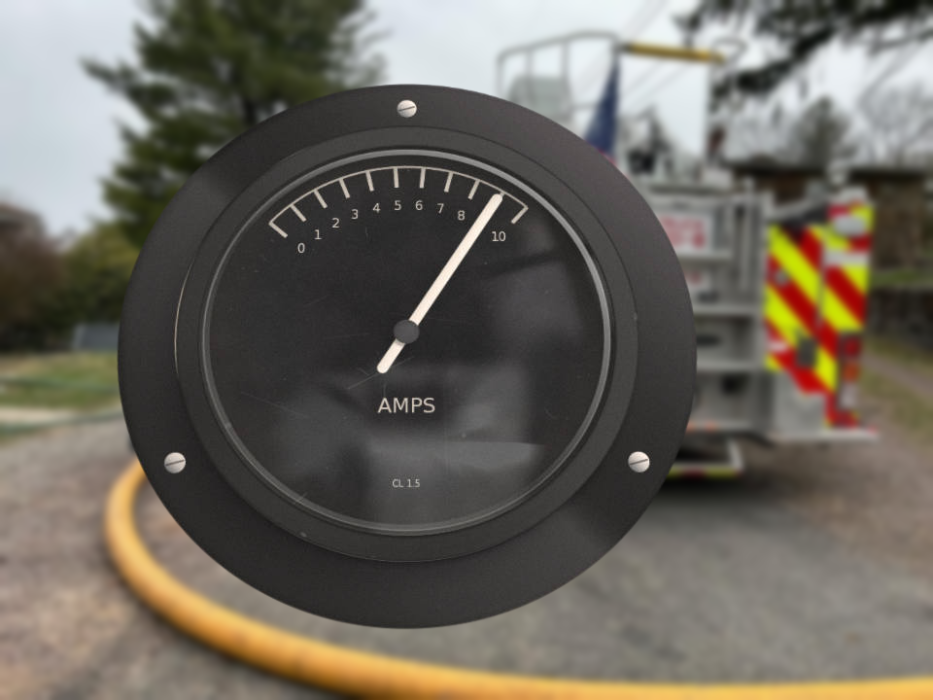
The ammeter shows 9 A
